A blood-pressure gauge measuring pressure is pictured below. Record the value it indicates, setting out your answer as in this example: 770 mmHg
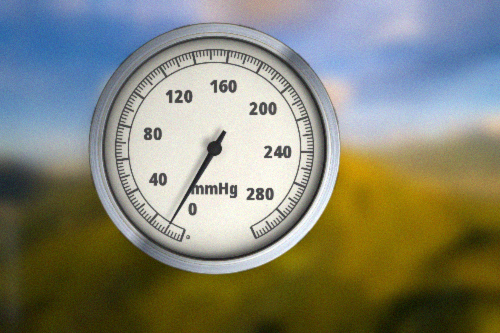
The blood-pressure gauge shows 10 mmHg
